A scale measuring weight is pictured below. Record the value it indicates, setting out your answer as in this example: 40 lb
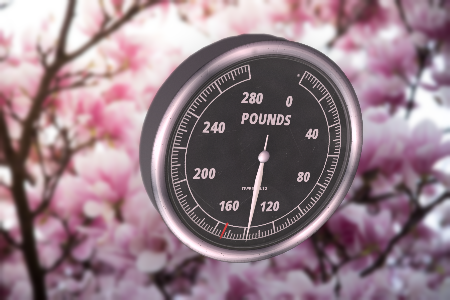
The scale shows 140 lb
